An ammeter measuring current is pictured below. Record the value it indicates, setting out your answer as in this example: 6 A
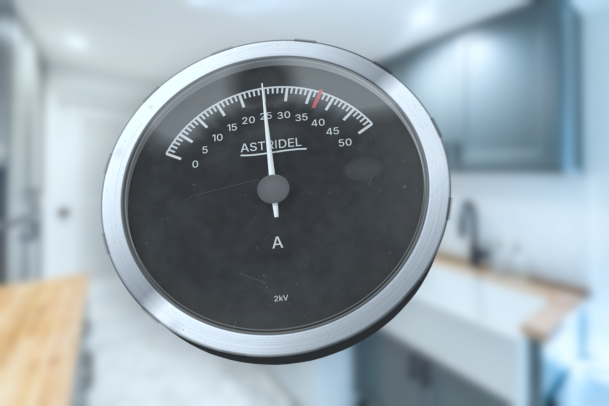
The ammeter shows 25 A
